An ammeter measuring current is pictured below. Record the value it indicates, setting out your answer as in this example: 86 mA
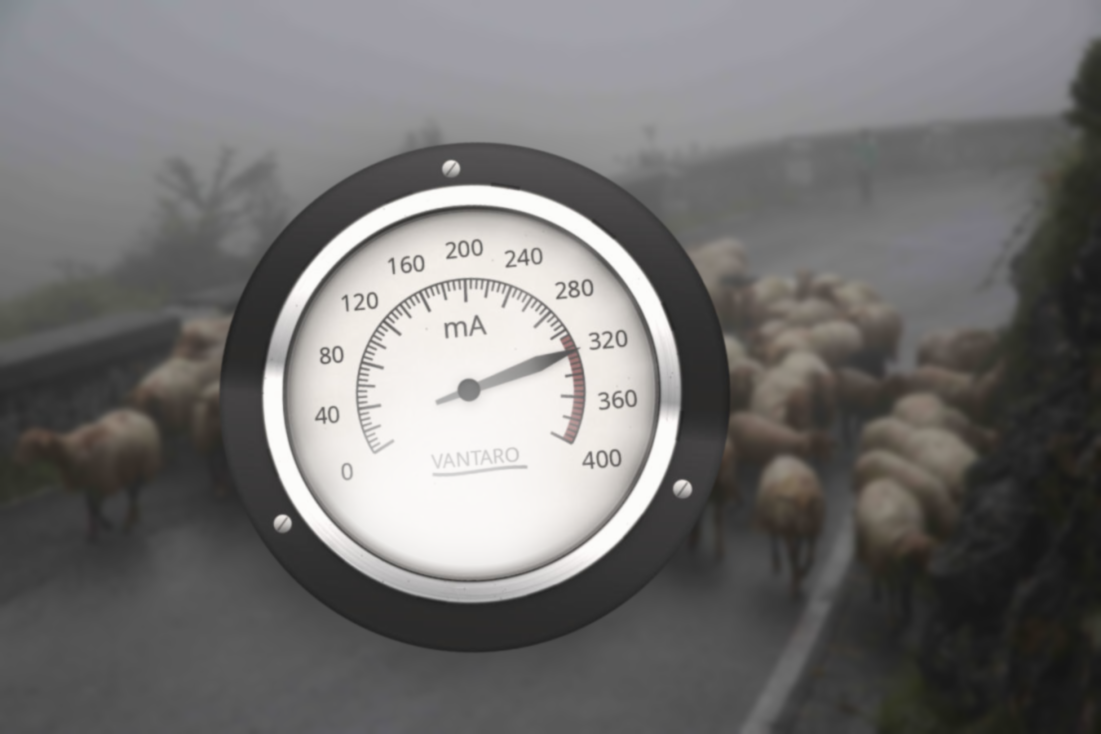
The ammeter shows 320 mA
